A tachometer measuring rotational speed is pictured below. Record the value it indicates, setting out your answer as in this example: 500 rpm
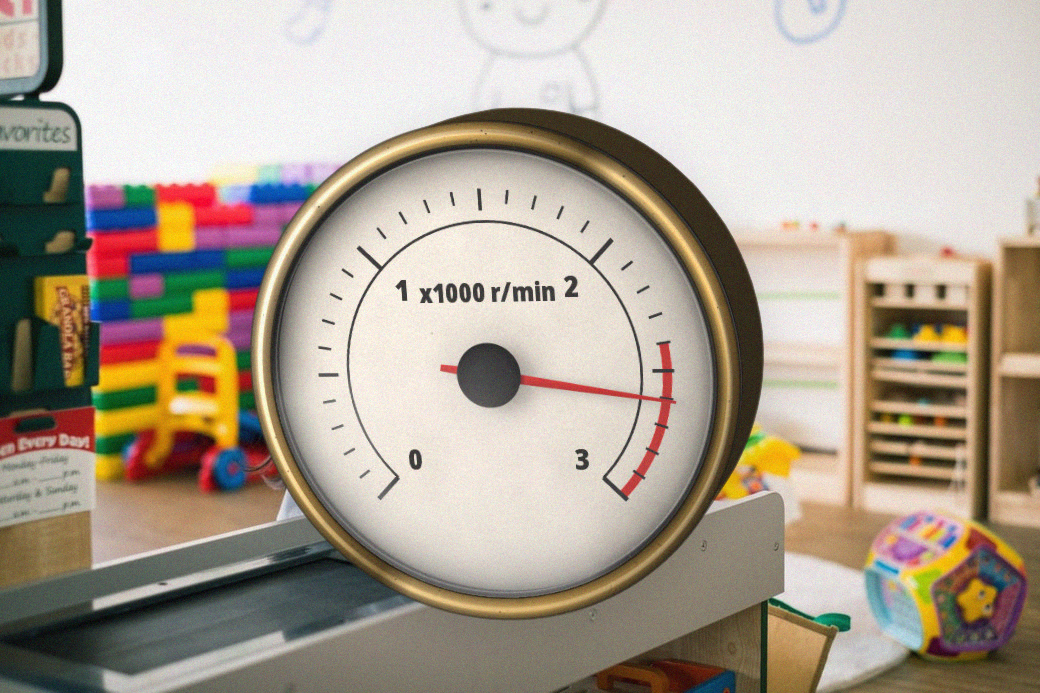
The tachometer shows 2600 rpm
